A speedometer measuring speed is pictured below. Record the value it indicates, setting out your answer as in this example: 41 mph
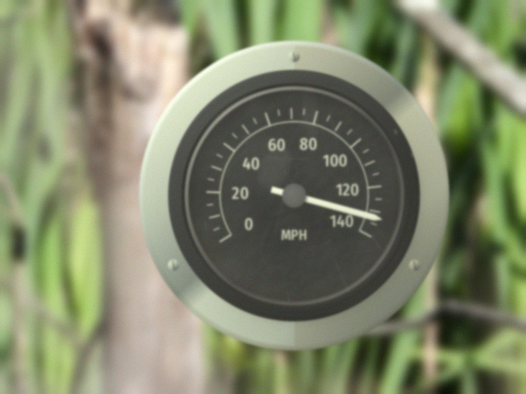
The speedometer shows 132.5 mph
